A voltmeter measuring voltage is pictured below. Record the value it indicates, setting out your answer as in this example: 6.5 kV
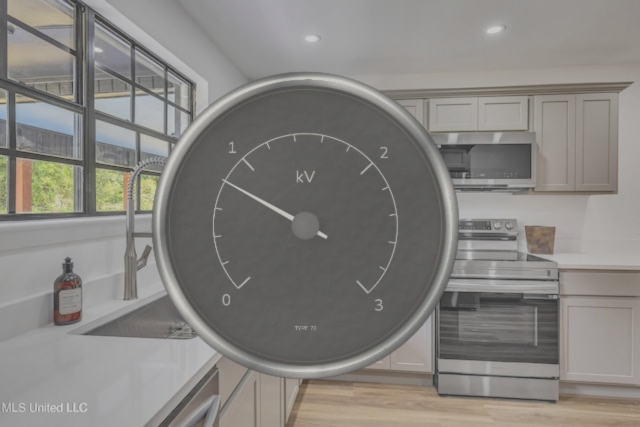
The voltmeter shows 0.8 kV
